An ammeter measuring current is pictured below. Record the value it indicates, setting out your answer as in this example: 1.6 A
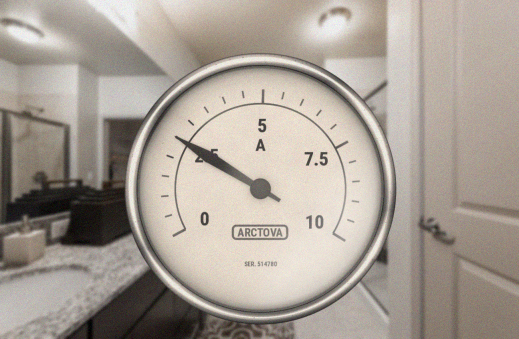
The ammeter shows 2.5 A
